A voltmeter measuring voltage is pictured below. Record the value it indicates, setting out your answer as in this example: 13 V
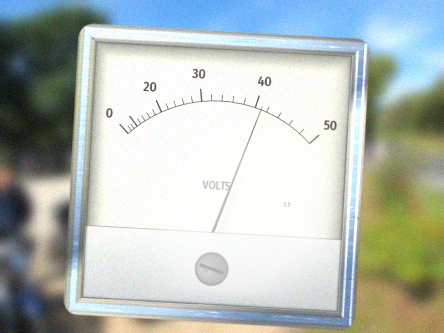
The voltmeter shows 41 V
